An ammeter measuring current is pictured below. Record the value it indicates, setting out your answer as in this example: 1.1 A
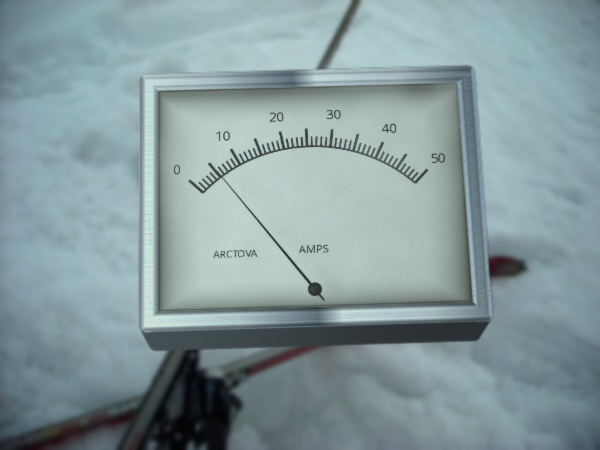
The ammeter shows 5 A
